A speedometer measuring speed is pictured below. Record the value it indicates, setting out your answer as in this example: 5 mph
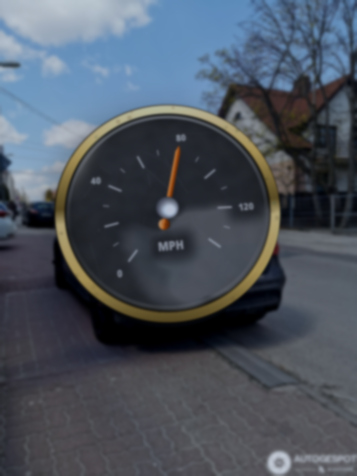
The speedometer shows 80 mph
